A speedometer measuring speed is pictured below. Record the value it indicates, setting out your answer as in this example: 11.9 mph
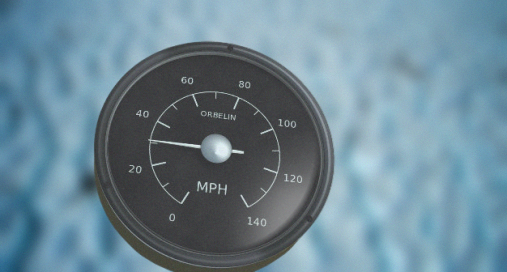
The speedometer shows 30 mph
